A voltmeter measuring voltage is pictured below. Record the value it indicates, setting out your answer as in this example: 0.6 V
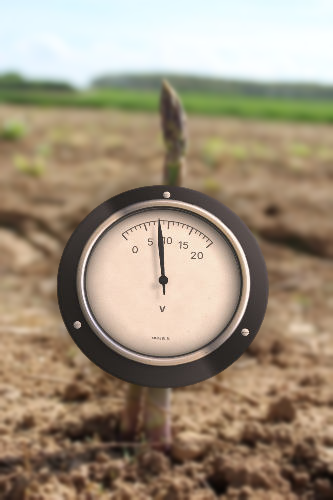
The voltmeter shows 8 V
